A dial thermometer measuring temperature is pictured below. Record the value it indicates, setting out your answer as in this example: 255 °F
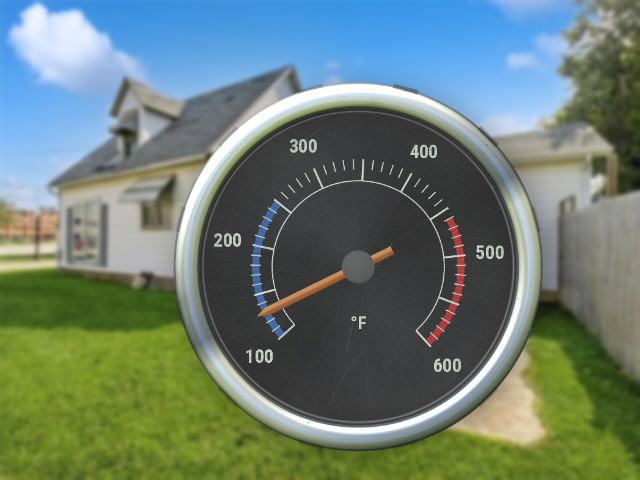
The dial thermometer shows 130 °F
